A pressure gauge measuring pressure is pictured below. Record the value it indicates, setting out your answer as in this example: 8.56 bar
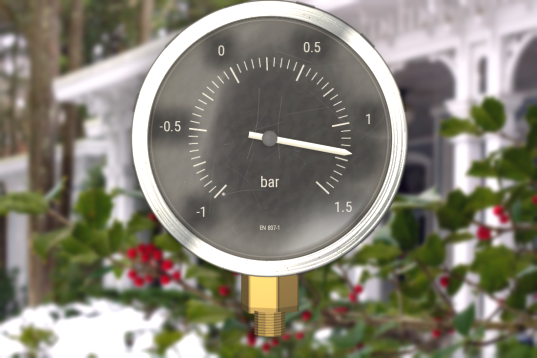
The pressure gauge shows 1.2 bar
